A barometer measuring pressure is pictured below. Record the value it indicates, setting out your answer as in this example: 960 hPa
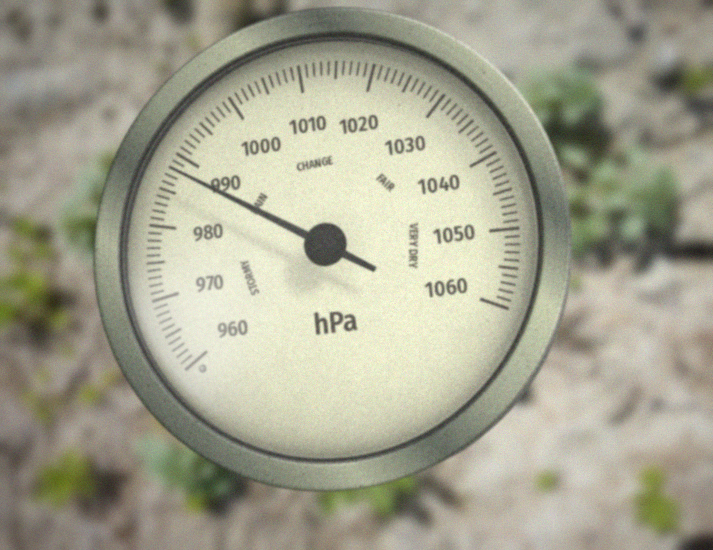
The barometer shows 988 hPa
